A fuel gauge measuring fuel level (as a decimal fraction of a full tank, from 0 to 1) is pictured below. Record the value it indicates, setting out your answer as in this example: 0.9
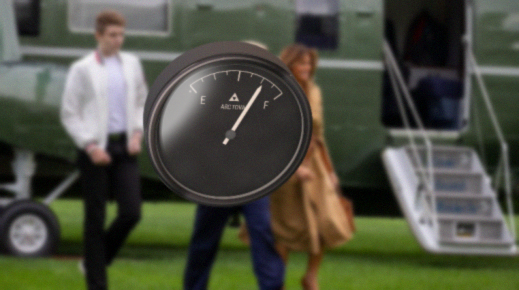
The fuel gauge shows 0.75
